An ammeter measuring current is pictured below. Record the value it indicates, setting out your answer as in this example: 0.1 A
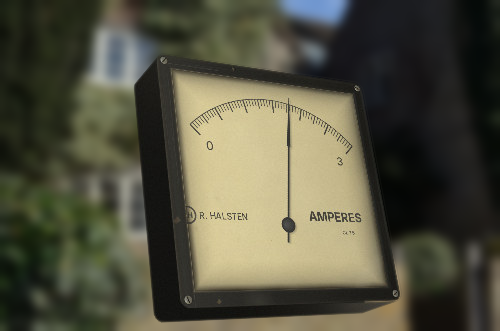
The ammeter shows 1.75 A
